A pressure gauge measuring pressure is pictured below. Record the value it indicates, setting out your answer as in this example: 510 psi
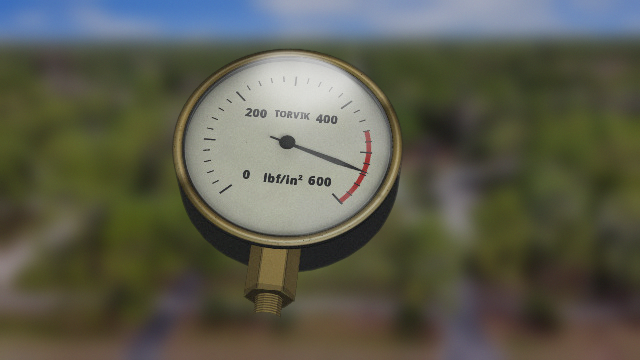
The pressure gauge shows 540 psi
